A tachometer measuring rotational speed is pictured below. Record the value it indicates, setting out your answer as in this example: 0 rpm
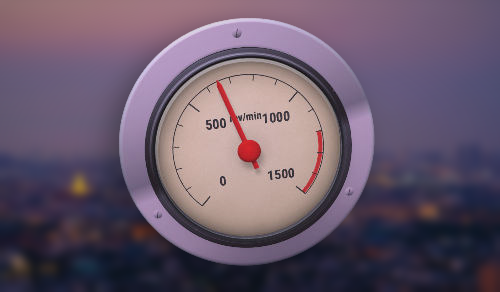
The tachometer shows 650 rpm
